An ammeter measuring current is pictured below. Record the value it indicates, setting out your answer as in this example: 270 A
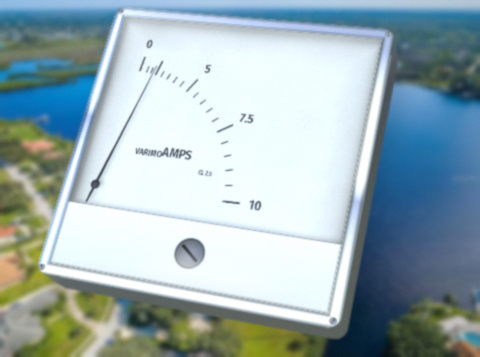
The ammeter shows 2.5 A
